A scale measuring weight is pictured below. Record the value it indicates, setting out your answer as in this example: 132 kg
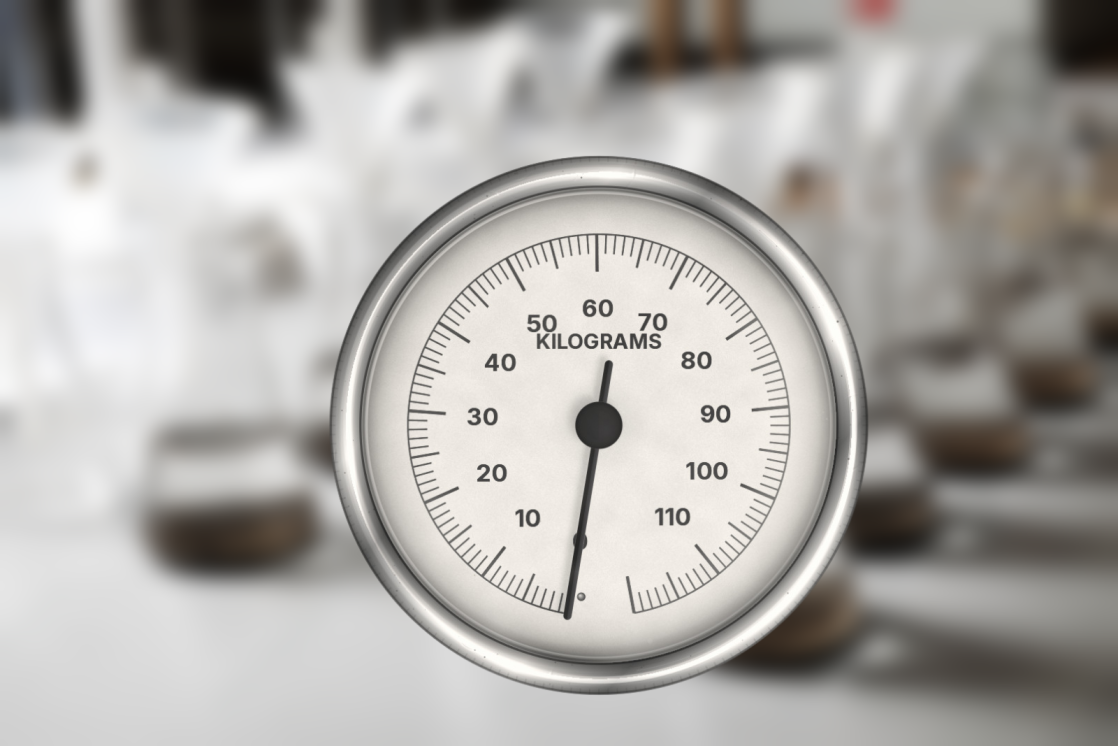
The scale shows 0 kg
